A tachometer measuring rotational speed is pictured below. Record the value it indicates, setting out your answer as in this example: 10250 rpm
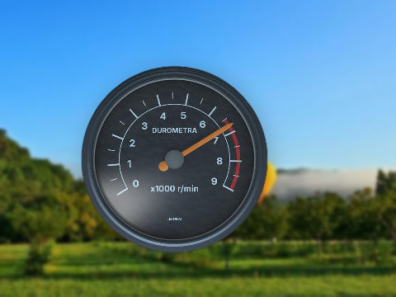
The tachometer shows 6750 rpm
